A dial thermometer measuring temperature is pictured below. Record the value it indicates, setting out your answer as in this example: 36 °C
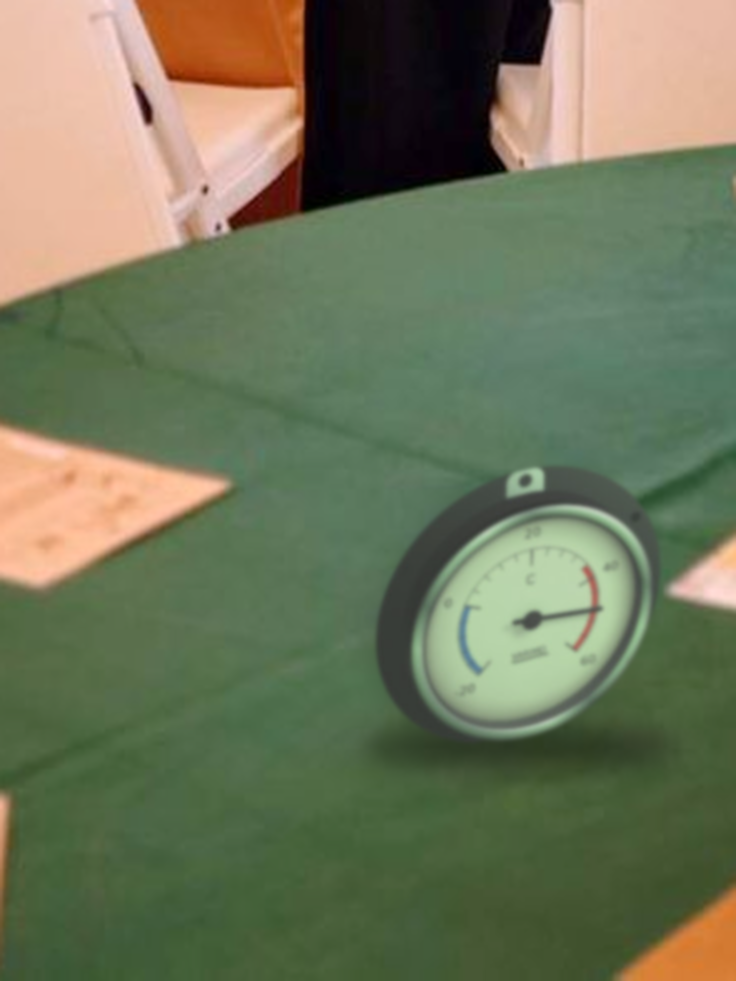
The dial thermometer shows 48 °C
